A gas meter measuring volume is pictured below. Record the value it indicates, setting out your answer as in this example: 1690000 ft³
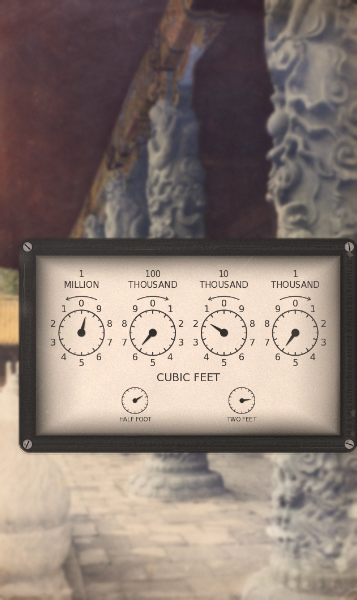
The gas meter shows 961600 ft³
